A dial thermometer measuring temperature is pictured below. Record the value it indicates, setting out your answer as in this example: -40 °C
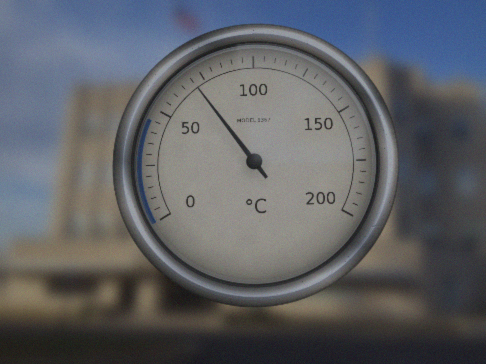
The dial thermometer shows 70 °C
